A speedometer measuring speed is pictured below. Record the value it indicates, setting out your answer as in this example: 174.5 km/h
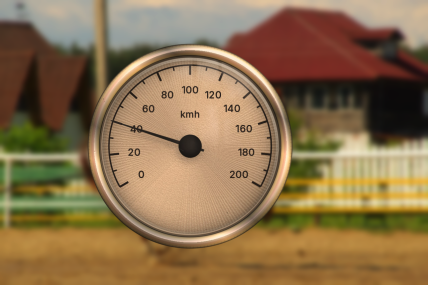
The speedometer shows 40 km/h
